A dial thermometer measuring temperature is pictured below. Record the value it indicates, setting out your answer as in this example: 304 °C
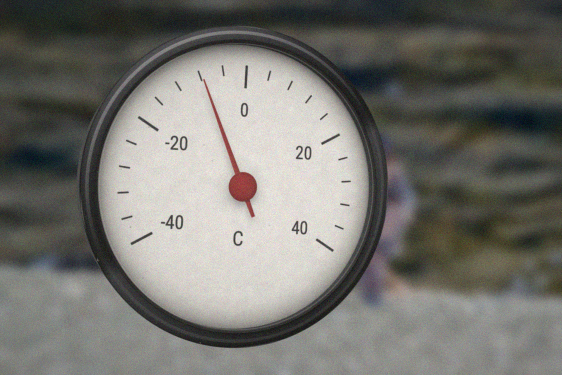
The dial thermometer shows -8 °C
